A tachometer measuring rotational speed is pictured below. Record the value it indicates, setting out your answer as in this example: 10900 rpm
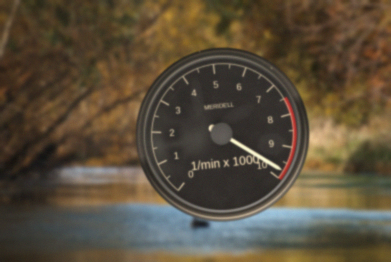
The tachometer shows 9750 rpm
